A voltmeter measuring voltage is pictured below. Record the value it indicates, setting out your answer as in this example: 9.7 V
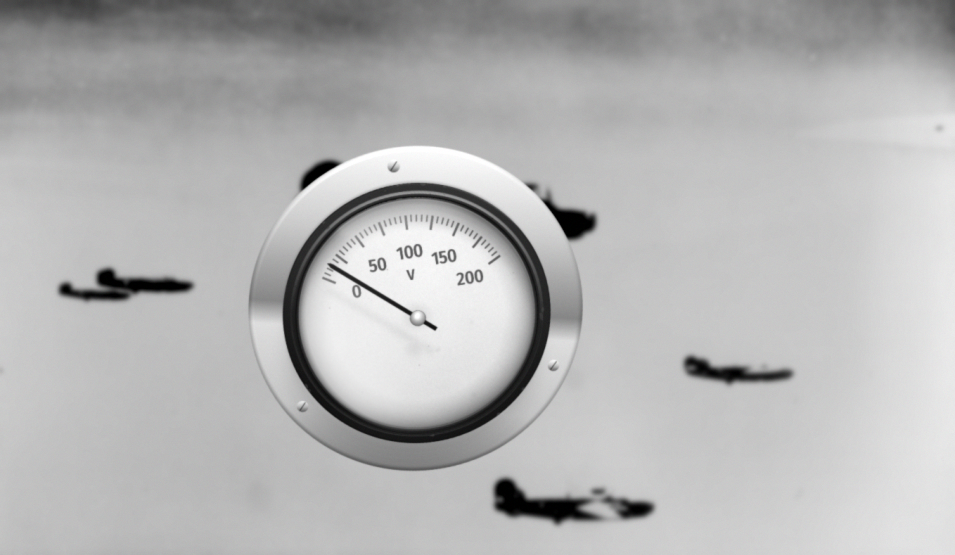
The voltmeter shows 15 V
